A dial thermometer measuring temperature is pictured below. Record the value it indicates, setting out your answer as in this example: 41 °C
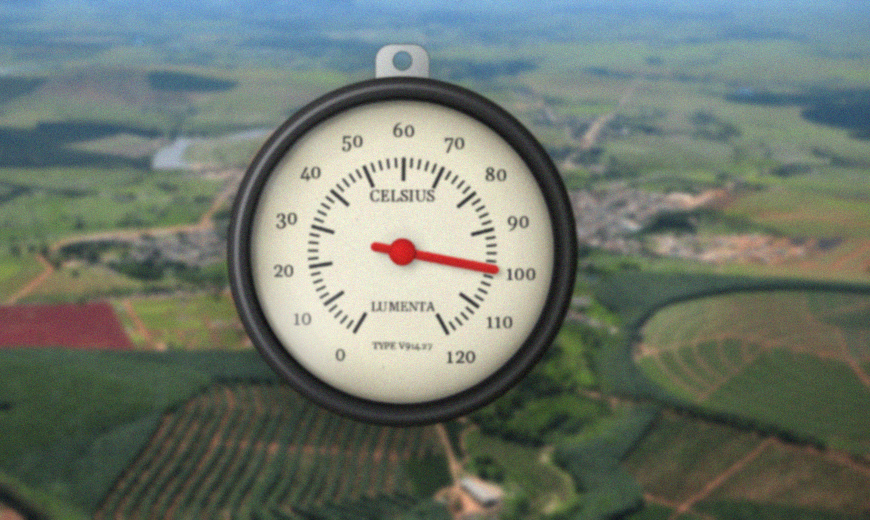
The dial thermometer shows 100 °C
